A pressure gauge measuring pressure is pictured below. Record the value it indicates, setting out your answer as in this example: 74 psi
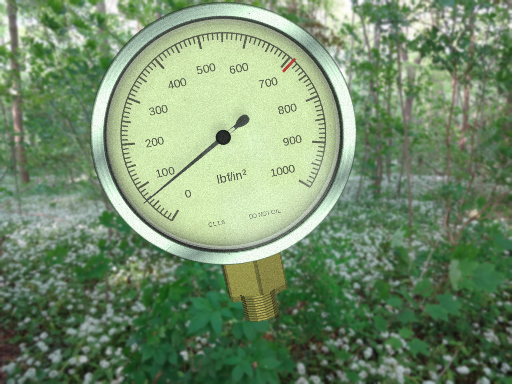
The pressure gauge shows 70 psi
